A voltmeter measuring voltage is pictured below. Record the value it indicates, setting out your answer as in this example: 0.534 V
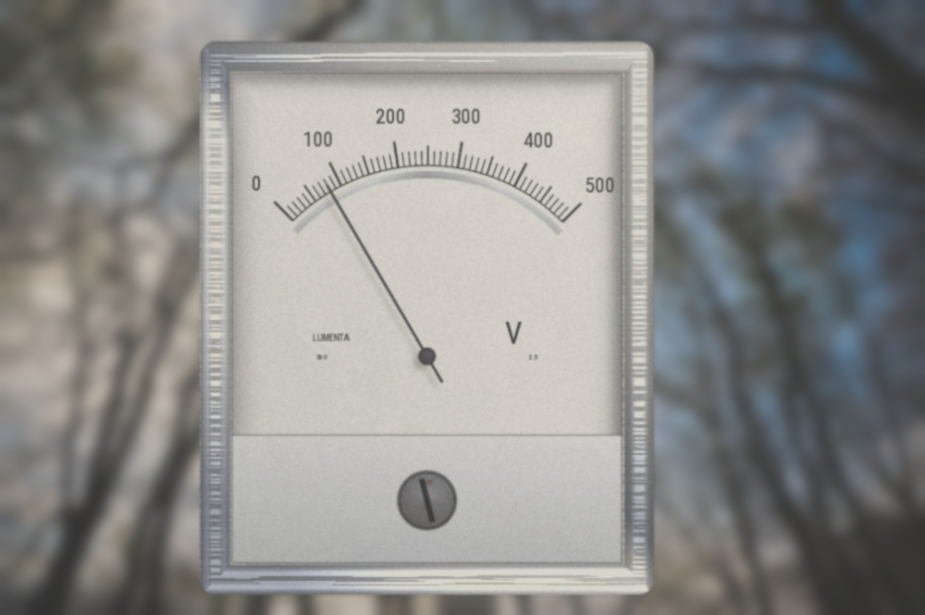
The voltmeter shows 80 V
